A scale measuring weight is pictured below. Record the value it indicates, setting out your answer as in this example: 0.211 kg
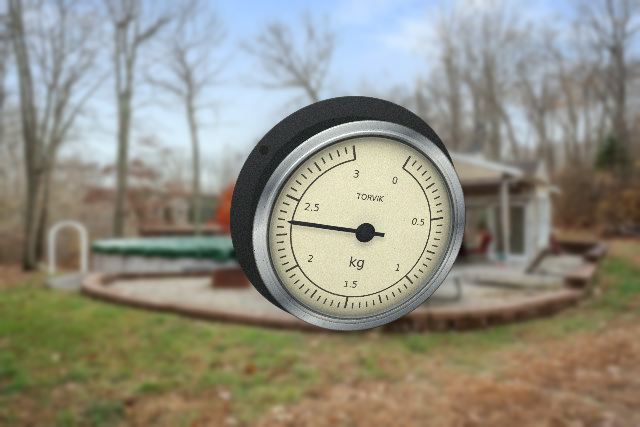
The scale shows 2.35 kg
